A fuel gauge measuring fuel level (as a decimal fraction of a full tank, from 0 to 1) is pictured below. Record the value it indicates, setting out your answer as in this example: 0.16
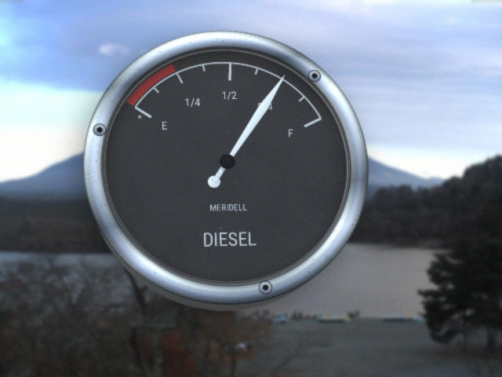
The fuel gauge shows 0.75
